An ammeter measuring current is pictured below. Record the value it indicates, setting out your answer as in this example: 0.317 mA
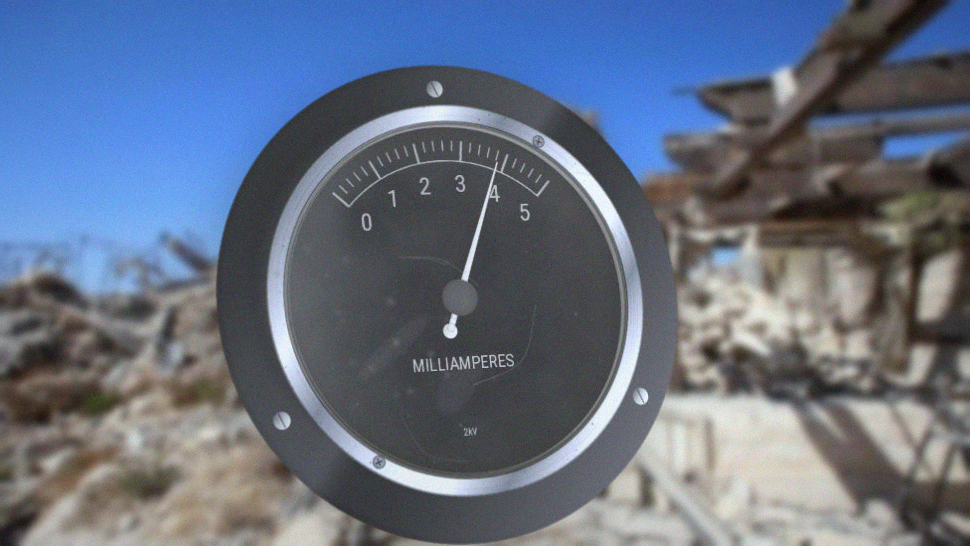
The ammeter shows 3.8 mA
